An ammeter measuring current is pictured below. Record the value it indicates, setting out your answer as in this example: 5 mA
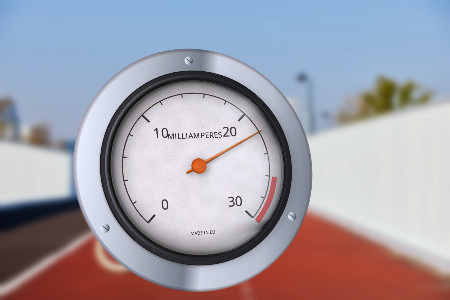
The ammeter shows 22 mA
